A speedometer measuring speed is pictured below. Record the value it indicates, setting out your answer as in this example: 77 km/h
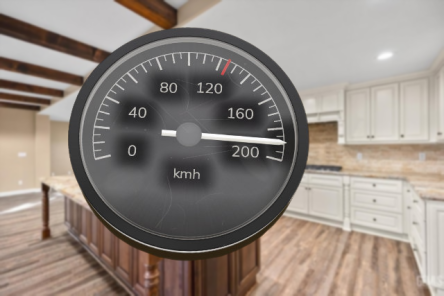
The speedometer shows 190 km/h
